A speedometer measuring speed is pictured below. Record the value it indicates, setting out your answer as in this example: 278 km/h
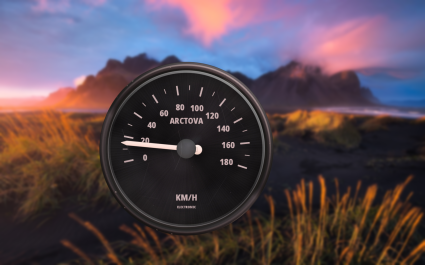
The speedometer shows 15 km/h
